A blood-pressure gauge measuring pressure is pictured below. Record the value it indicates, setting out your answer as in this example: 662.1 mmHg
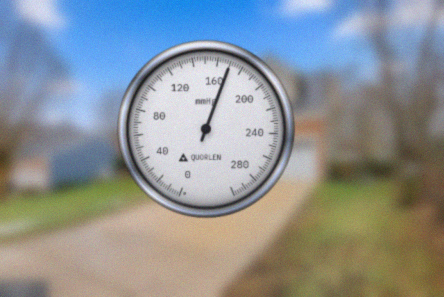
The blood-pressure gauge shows 170 mmHg
